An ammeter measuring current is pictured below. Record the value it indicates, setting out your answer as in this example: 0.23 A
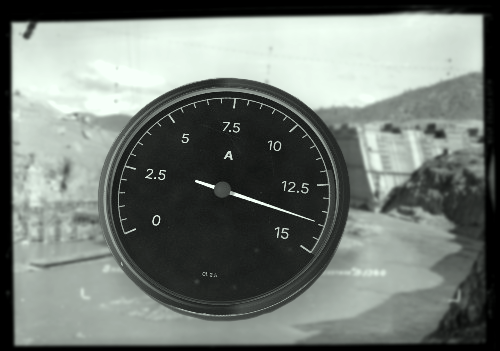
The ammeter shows 14 A
